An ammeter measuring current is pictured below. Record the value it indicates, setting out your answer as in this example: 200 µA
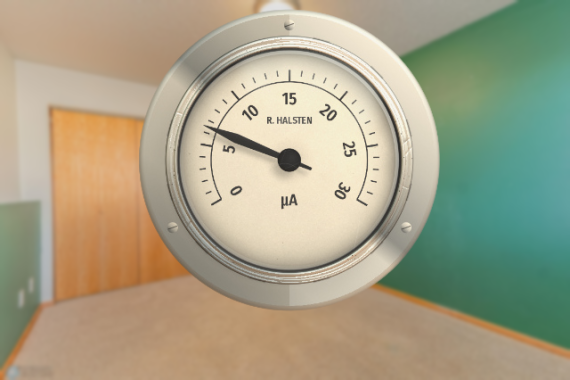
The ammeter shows 6.5 µA
